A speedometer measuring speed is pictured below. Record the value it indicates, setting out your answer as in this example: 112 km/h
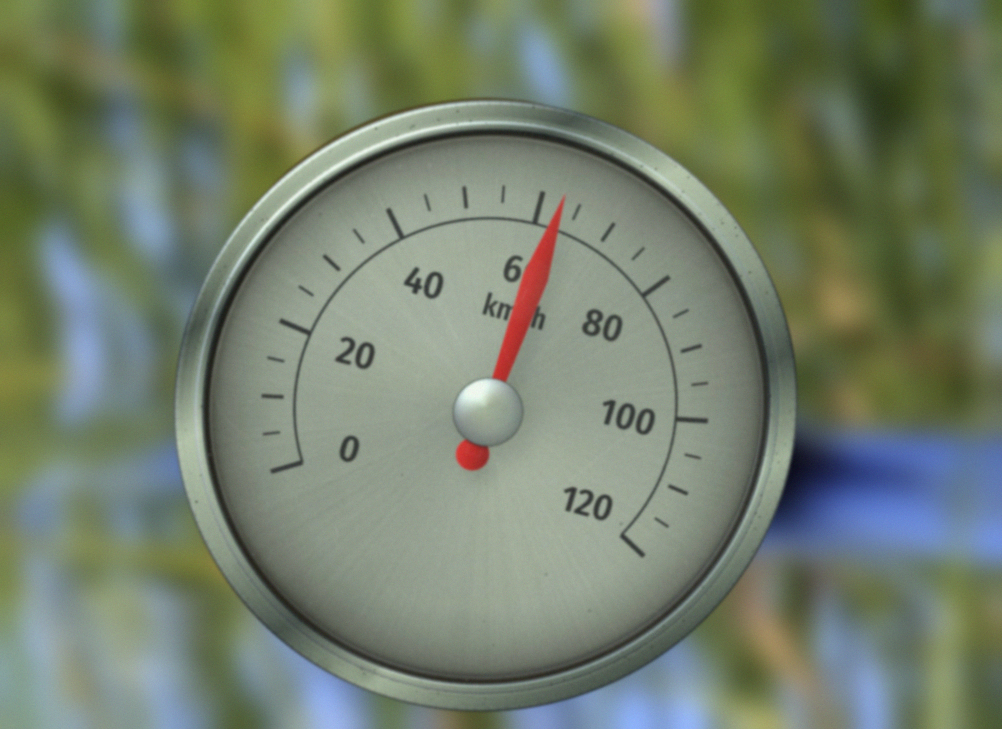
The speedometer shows 62.5 km/h
